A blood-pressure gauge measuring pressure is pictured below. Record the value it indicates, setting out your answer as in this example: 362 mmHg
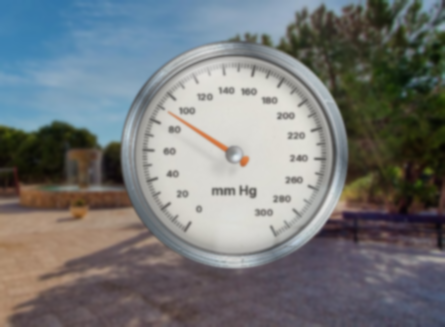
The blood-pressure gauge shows 90 mmHg
